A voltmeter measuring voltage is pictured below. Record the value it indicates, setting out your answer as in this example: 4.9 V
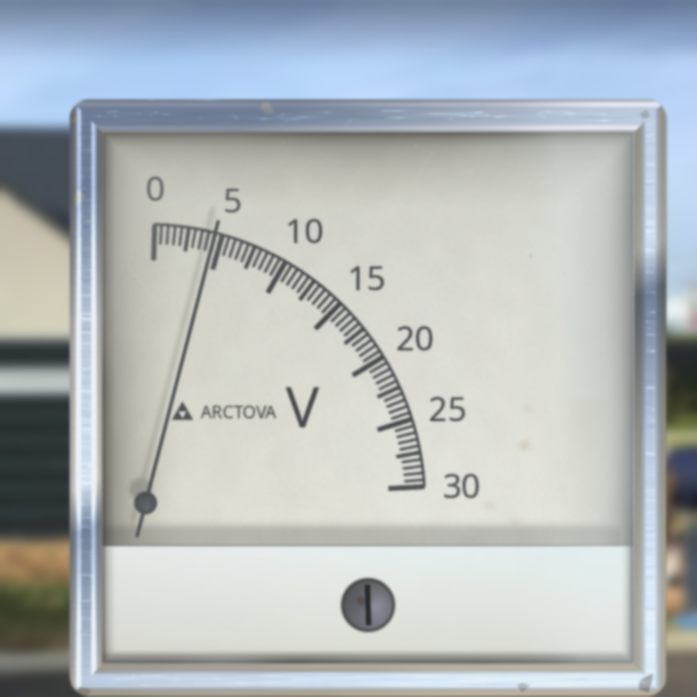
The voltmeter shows 4.5 V
